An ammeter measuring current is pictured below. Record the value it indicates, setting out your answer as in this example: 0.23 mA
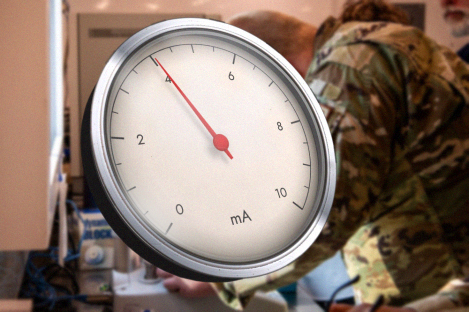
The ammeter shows 4 mA
